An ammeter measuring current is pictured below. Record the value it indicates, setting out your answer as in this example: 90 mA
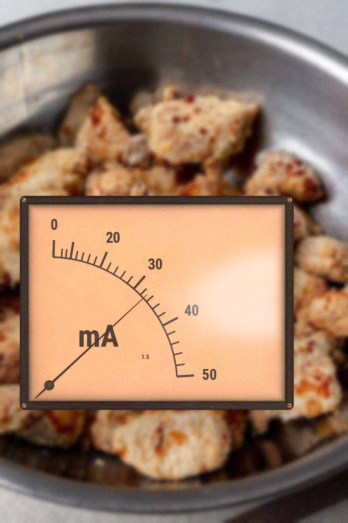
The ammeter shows 33 mA
